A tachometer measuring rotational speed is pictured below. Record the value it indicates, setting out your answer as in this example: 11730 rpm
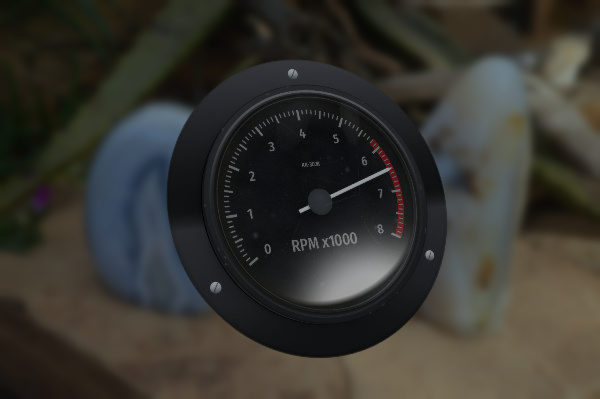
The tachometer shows 6500 rpm
